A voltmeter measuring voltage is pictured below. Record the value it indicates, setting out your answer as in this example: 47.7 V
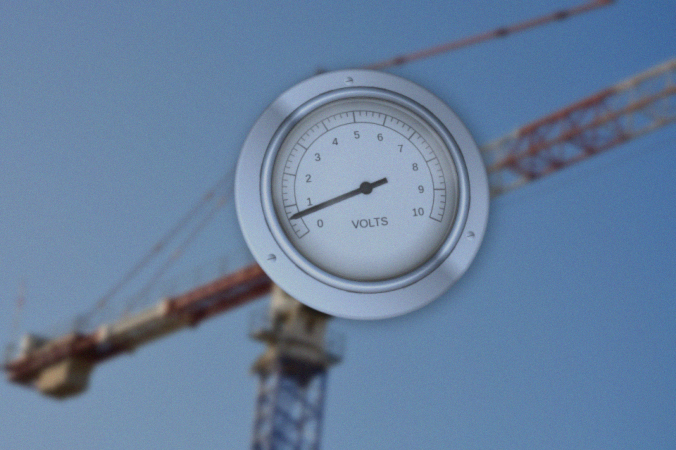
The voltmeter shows 0.6 V
